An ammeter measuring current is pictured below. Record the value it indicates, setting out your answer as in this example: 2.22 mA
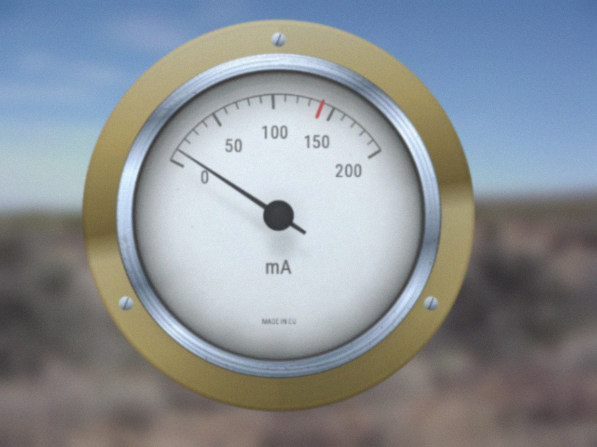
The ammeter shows 10 mA
